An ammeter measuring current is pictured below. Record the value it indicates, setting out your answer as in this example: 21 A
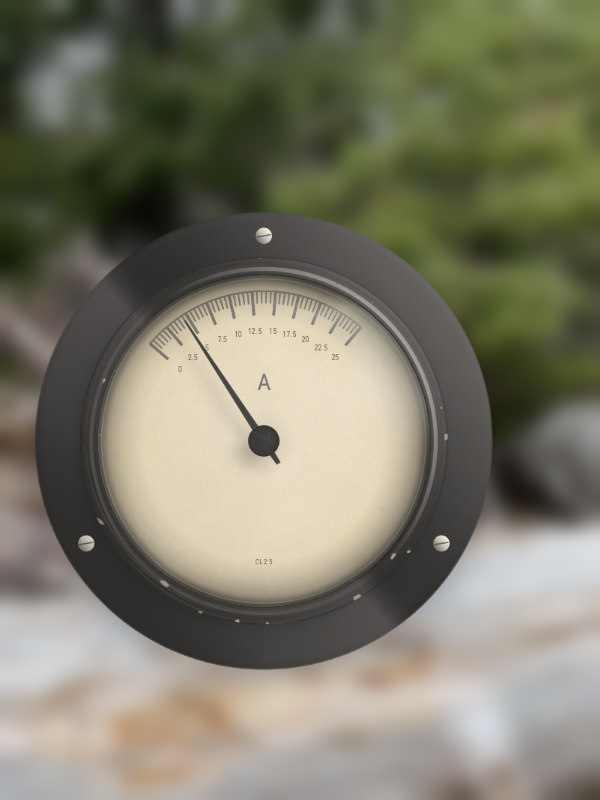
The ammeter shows 4.5 A
